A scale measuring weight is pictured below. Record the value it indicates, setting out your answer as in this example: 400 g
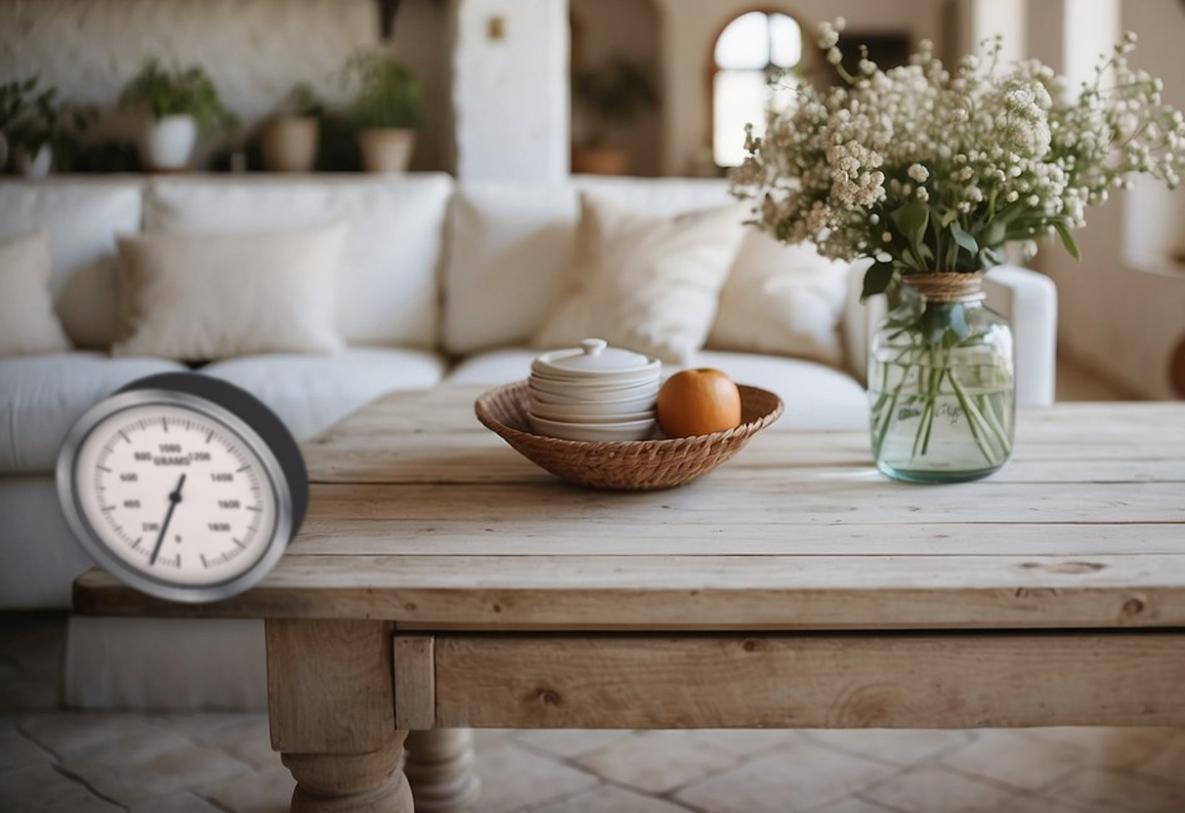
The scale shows 100 g
